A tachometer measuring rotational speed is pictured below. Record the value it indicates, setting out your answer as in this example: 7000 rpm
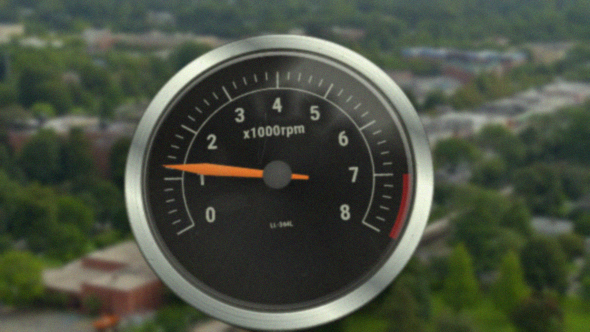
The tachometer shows 1200 rpm
